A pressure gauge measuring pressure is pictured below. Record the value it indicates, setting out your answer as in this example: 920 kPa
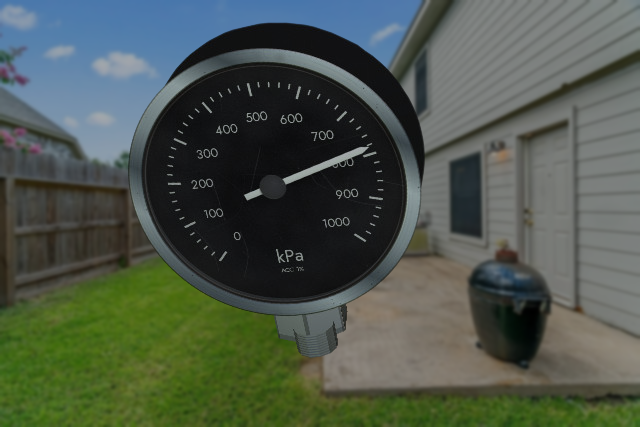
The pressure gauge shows 780 kPa
